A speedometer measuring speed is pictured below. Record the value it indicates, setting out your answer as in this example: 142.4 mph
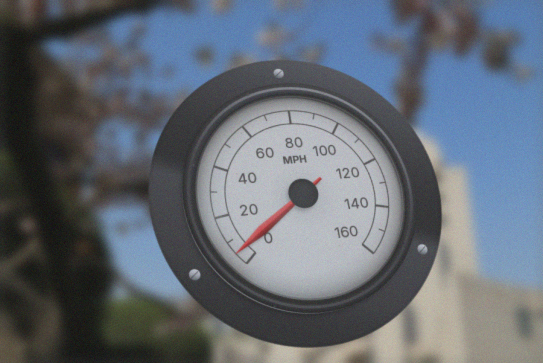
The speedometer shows 5 mph
